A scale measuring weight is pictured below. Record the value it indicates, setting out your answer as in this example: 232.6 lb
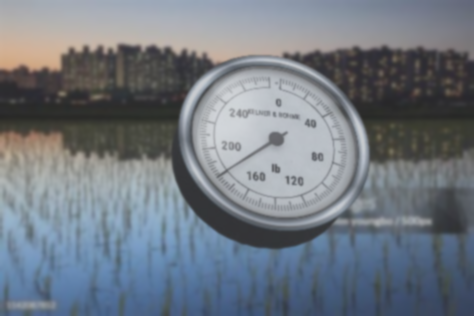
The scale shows 180 lb
